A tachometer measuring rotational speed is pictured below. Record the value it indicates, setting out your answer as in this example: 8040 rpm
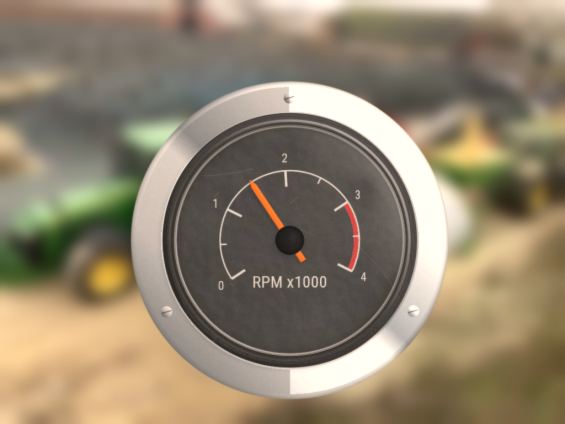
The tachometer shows 1500 rpm
